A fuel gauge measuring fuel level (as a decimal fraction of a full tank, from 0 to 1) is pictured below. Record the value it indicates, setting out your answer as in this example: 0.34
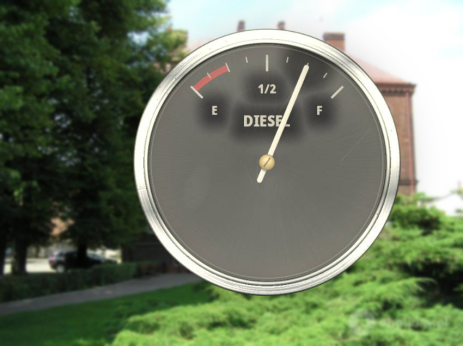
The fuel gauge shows 0.75
